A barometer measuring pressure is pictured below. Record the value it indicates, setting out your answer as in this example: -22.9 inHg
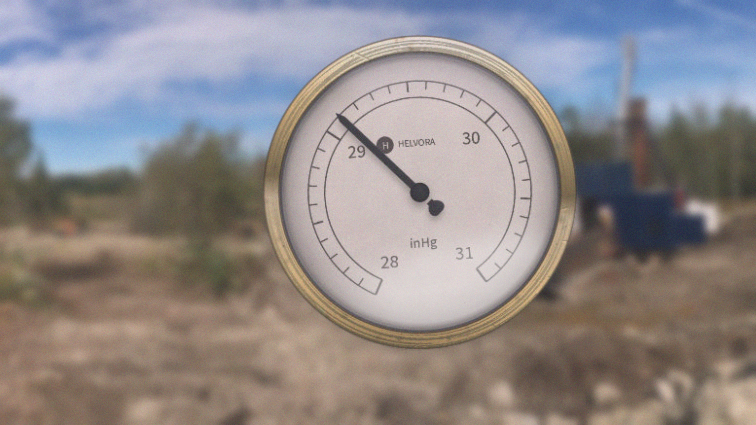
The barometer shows 29.1 inHg
